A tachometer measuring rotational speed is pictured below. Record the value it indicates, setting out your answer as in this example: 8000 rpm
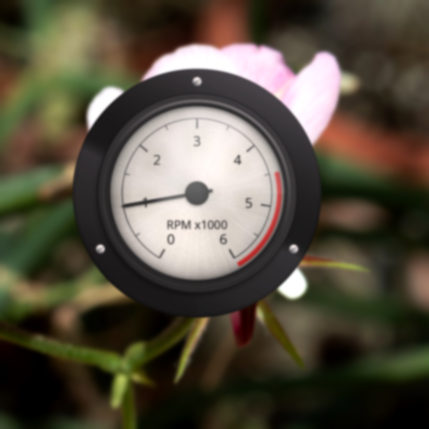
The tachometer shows 1000 rpm
